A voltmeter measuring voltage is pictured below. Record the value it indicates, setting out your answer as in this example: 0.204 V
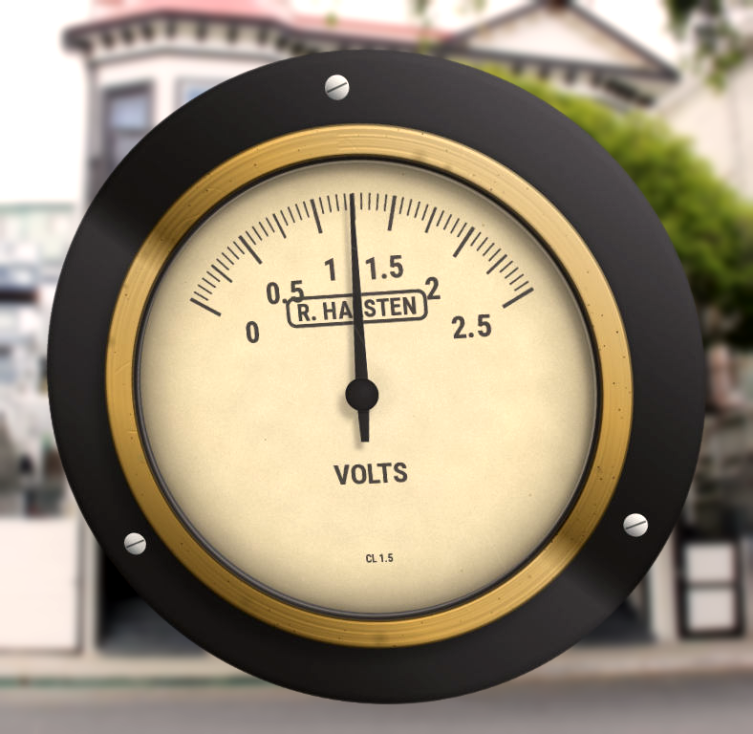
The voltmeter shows 1.25 V
